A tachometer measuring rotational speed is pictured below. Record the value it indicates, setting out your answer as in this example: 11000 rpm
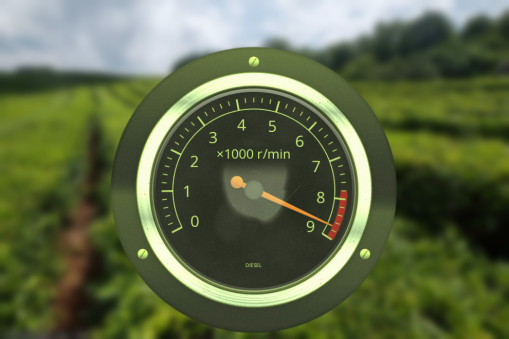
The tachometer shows 8700 rpm
